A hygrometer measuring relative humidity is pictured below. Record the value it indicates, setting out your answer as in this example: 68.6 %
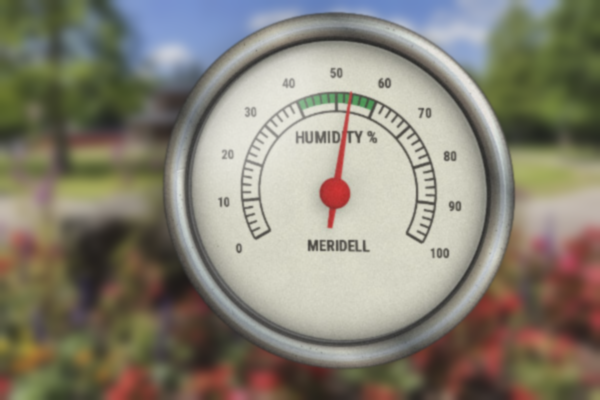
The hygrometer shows 54 %
